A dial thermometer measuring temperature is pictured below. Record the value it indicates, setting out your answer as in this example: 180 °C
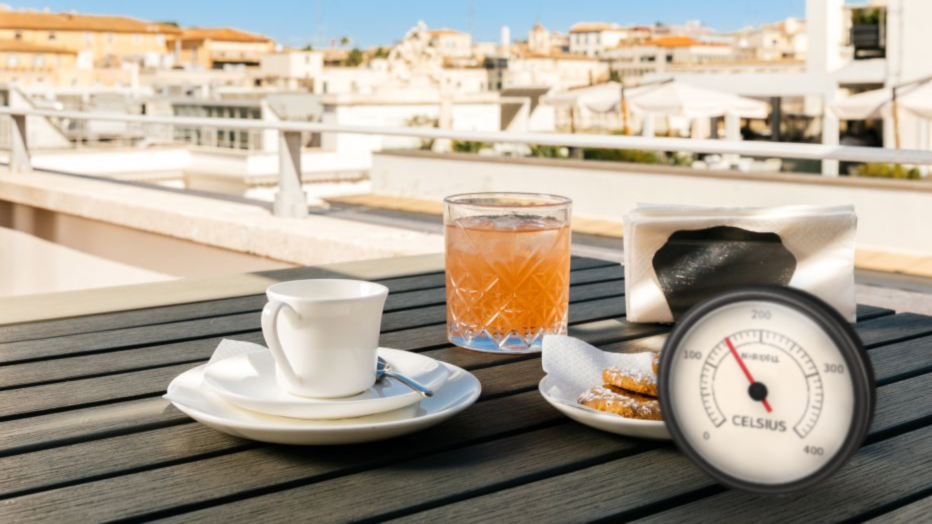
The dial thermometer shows 150 °C
